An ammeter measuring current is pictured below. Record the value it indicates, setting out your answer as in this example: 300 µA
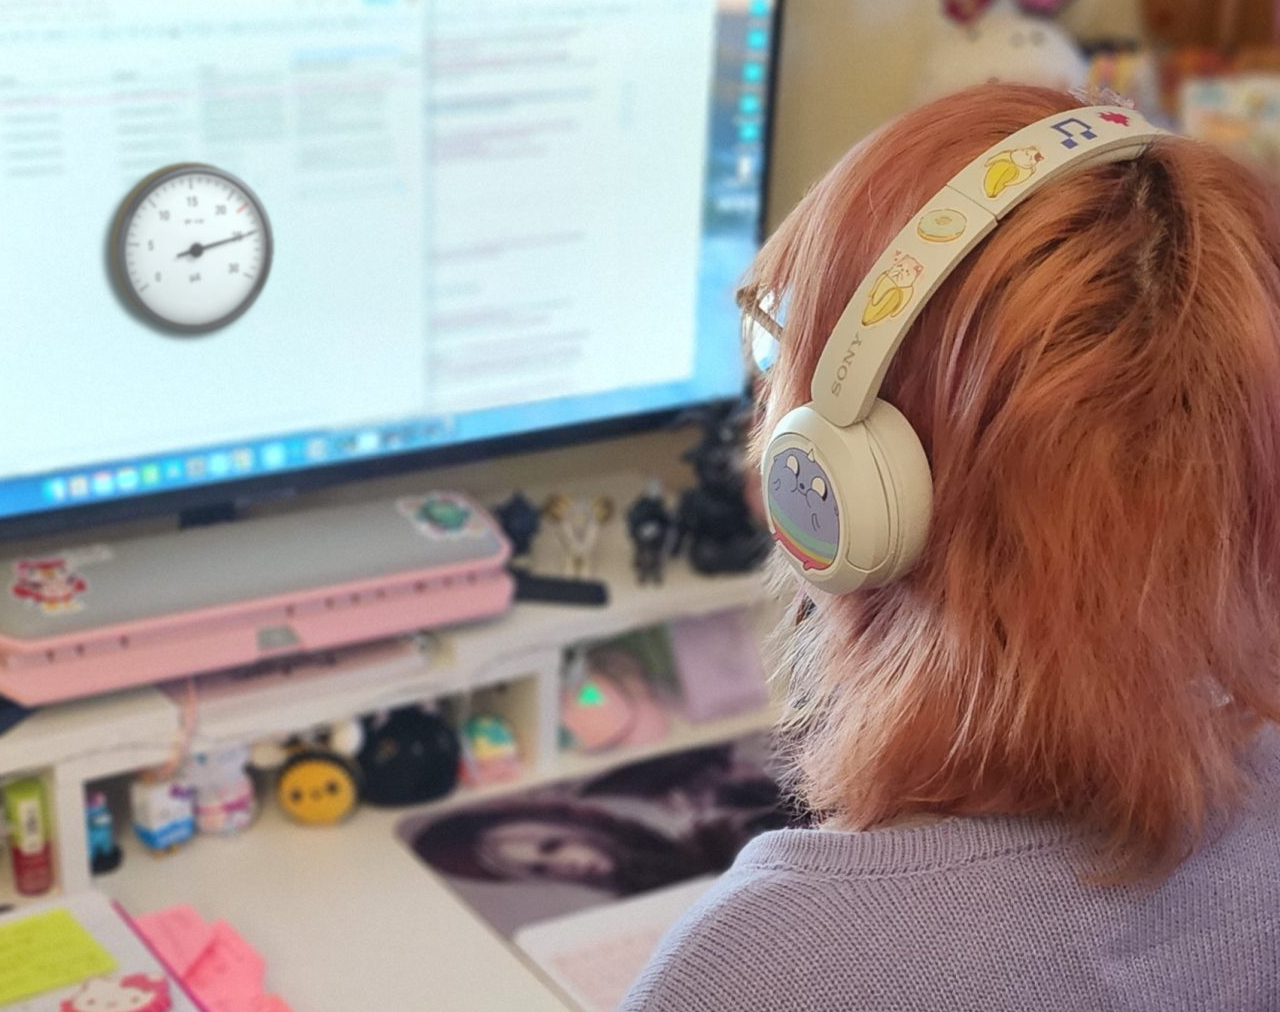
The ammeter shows 25 µA
